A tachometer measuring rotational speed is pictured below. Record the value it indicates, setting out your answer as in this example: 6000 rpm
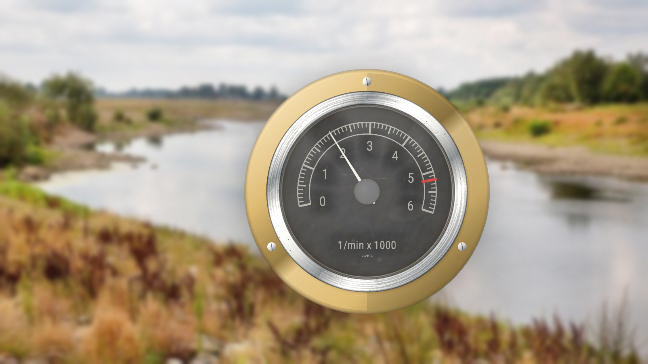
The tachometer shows 2000 rpm
